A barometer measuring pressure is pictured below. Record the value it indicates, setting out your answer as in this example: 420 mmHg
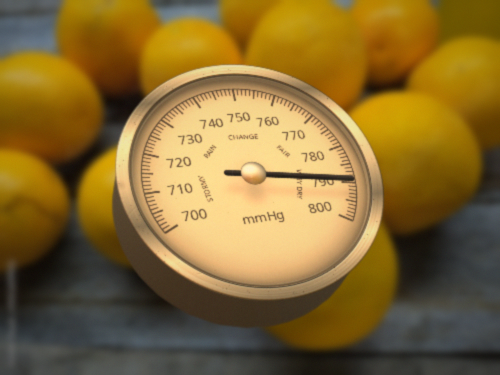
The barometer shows 790 mmHg
